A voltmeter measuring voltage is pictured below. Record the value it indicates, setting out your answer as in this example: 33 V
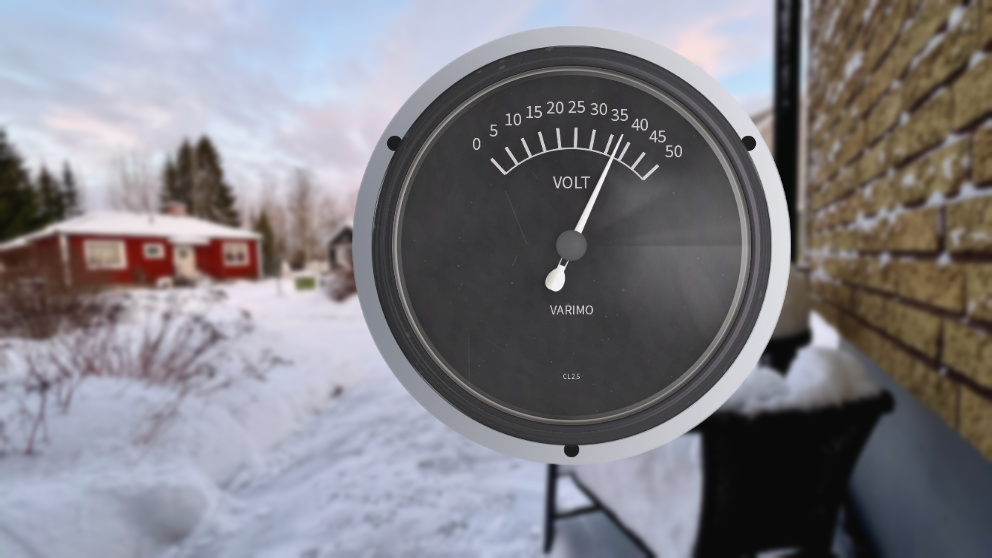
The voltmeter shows 37.5 V
